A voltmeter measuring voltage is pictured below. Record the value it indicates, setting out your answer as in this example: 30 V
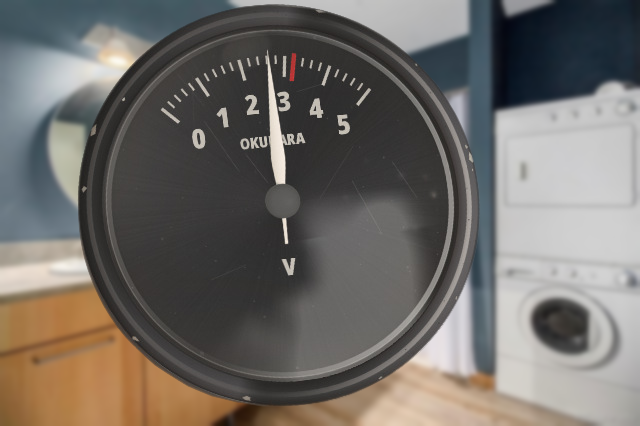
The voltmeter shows 2.6 V
